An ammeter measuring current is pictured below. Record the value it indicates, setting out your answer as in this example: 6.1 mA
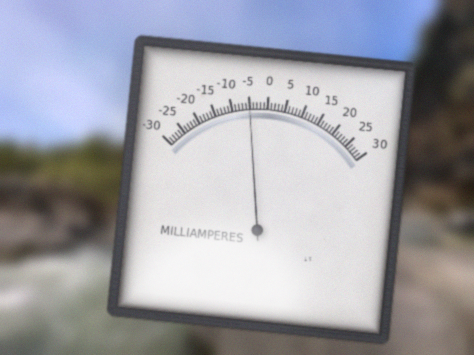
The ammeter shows -5 mA
